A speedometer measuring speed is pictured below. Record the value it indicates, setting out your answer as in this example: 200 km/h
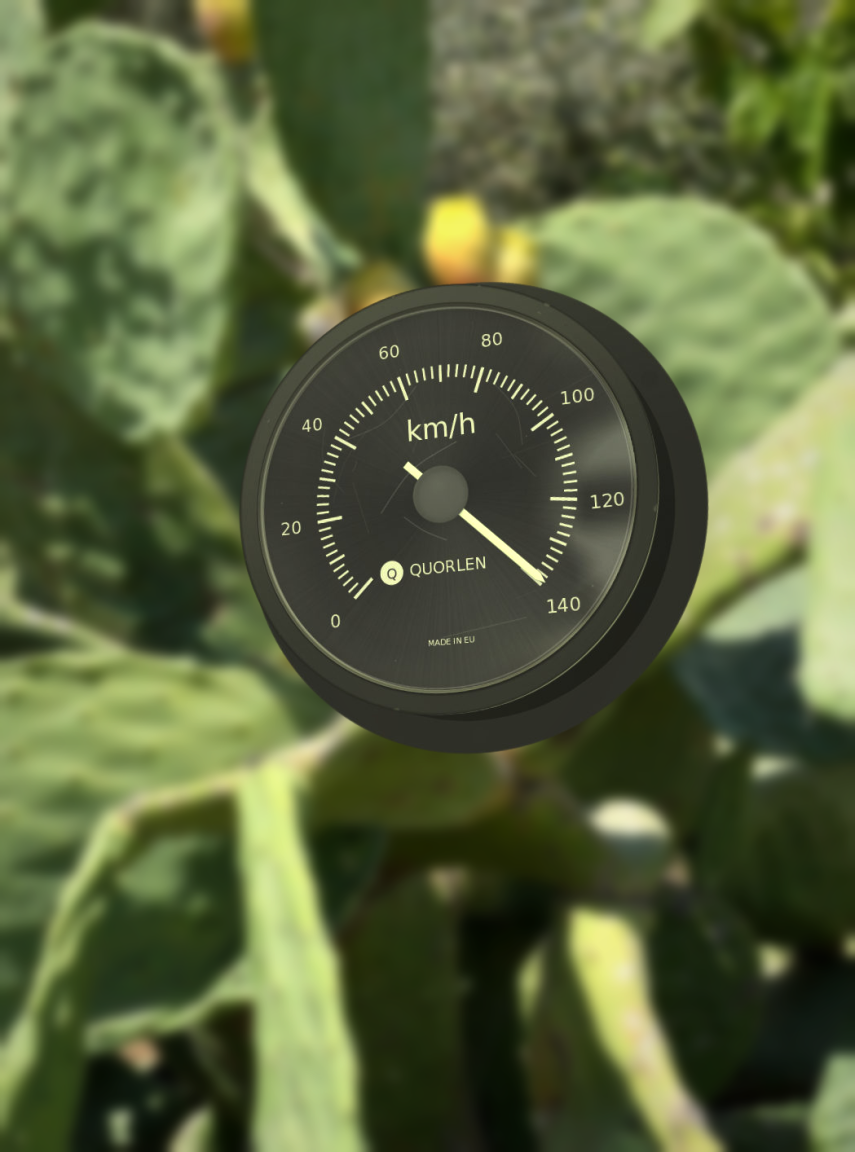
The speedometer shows 139 km/h
